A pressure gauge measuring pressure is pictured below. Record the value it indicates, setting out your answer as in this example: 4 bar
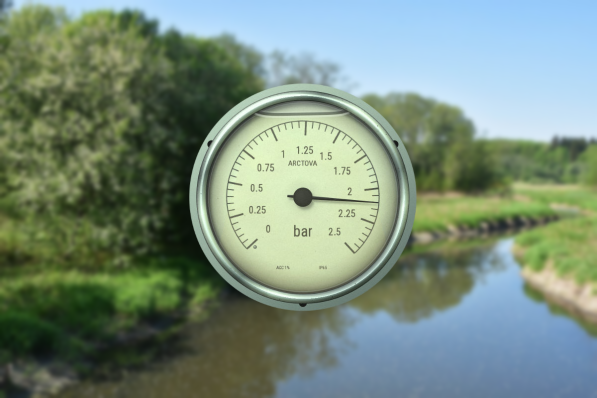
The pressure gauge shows 2.1 bar
